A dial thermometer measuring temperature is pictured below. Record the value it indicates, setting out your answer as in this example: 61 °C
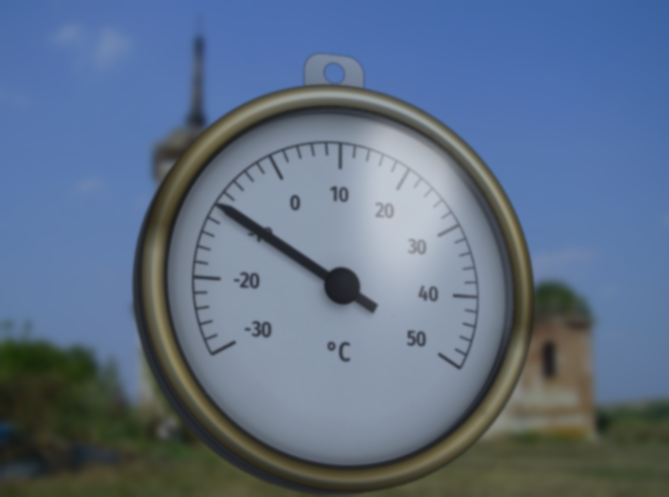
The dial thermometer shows -10 °C
